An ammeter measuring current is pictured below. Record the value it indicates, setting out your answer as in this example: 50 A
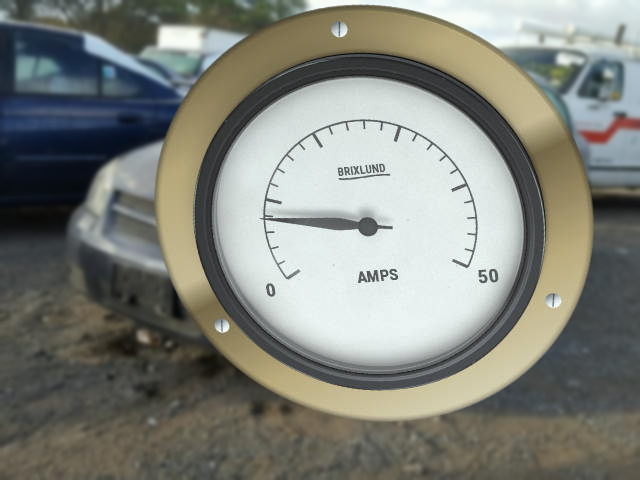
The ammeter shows 8 A
